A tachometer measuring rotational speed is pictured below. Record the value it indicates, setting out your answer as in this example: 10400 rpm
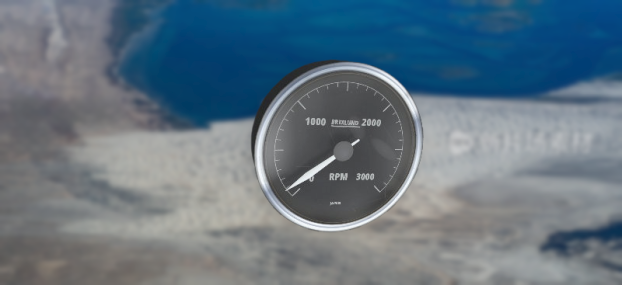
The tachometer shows 100 rpm
